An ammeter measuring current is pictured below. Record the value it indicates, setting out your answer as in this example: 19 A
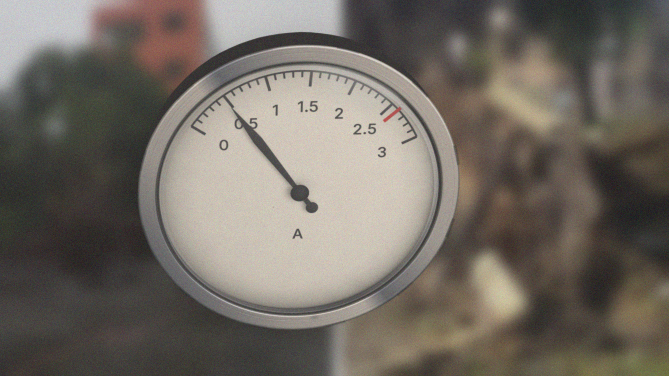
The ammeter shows 0.5 A
